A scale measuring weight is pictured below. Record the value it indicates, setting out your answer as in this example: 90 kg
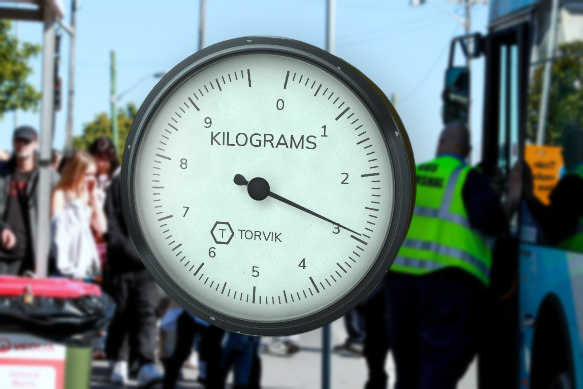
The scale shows 2.9 kg
